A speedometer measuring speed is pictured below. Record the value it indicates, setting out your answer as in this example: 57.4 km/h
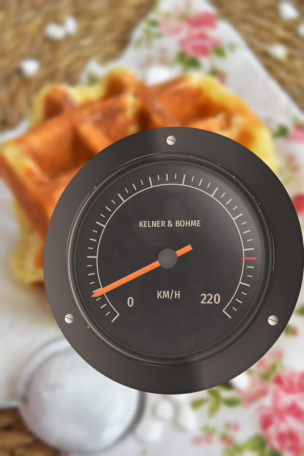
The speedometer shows 17.5 km/h
